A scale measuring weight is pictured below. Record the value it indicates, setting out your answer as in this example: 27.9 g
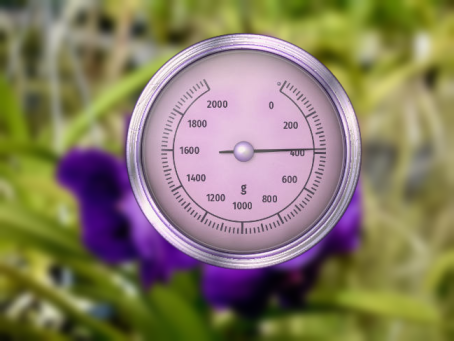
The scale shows 380 g
